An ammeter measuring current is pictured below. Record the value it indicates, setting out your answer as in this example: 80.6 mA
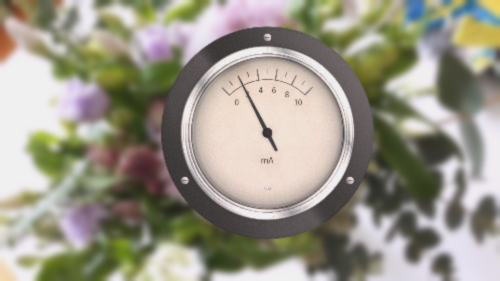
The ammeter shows 2 mA
